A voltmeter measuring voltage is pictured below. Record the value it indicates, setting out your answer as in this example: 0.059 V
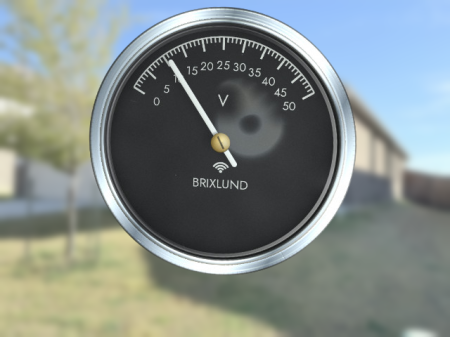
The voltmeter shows 11 V
